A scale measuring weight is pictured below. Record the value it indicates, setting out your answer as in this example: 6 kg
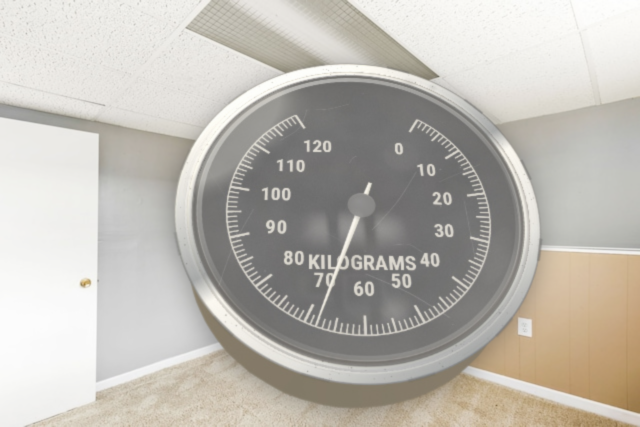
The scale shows 68 kg
